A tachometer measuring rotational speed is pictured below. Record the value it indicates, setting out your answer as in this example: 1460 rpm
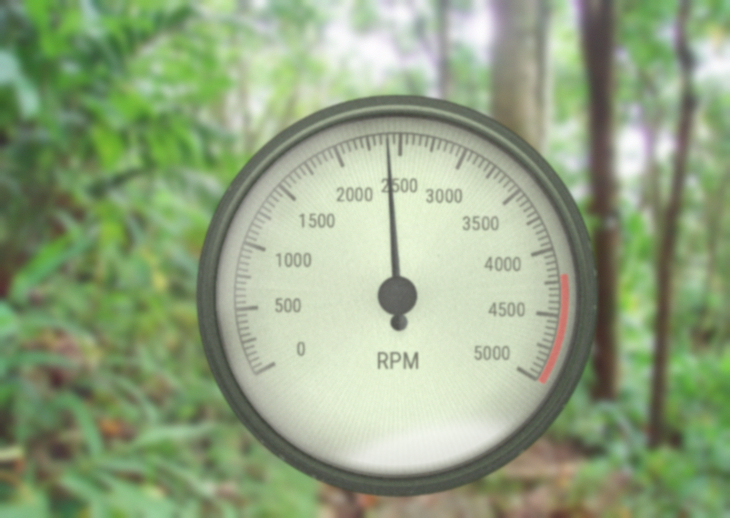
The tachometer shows 2400 rpm
